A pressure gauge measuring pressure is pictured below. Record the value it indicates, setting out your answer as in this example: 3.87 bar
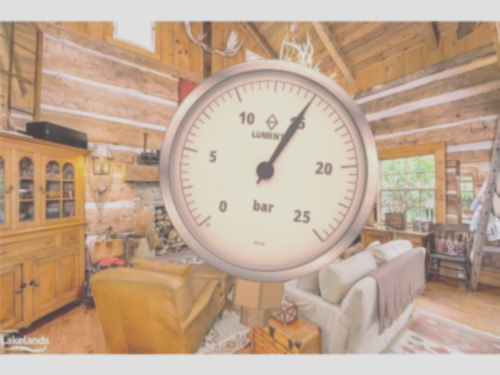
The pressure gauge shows 15 bar
